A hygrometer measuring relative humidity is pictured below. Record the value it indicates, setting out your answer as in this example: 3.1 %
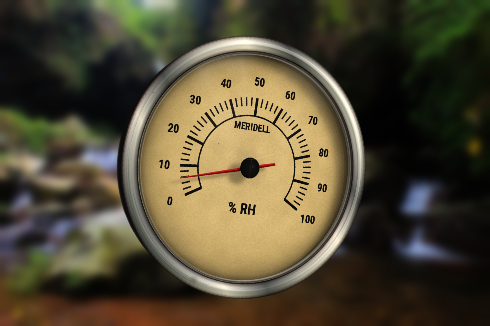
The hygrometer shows 6 %
